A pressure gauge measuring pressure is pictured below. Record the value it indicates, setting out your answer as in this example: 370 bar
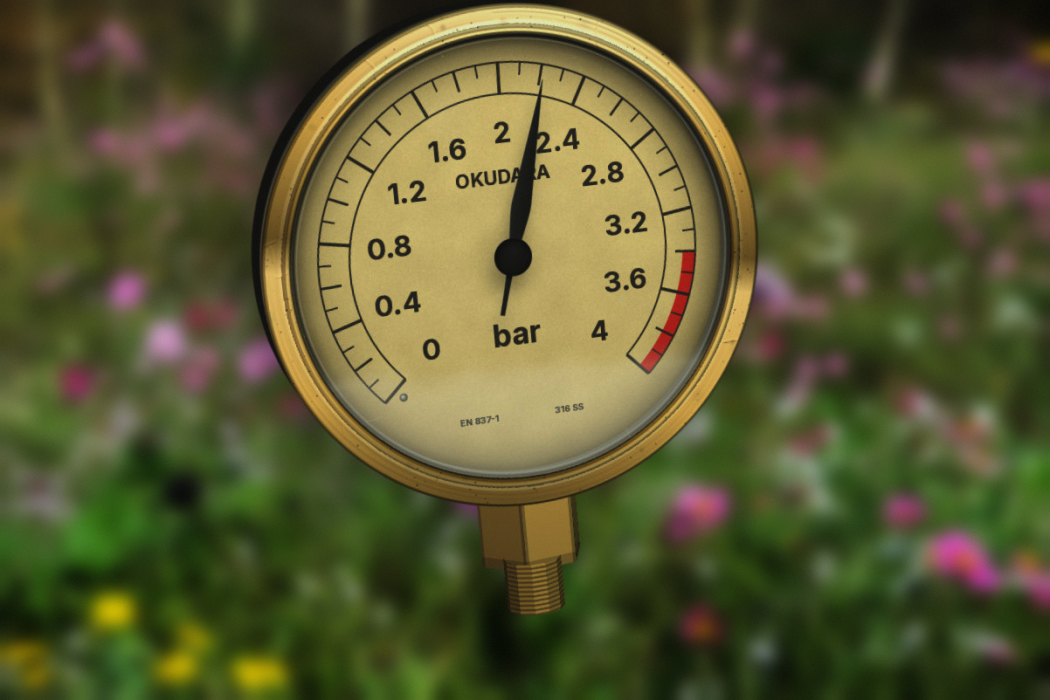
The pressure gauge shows 2.2 bar
